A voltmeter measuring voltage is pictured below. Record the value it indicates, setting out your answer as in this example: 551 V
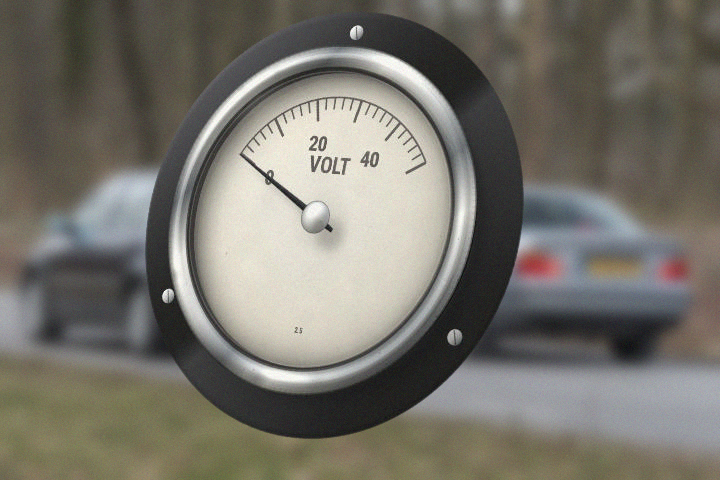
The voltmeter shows 0 V
